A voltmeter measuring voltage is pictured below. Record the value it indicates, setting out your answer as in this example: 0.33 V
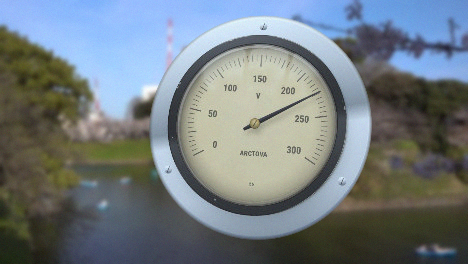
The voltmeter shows 225 V
